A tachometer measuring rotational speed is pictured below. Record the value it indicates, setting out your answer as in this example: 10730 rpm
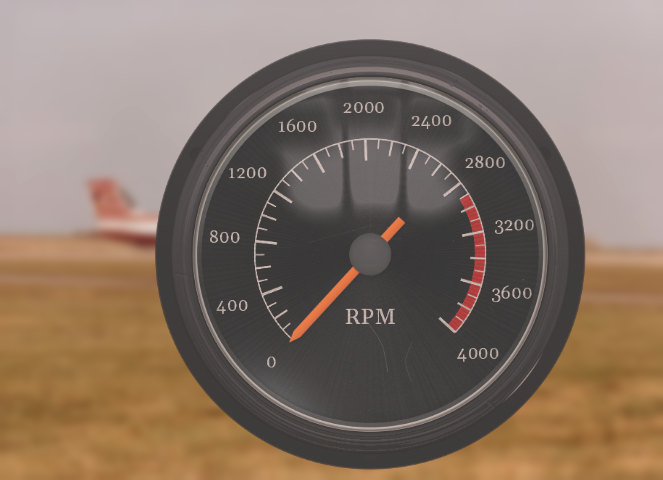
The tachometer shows 0 rpm
